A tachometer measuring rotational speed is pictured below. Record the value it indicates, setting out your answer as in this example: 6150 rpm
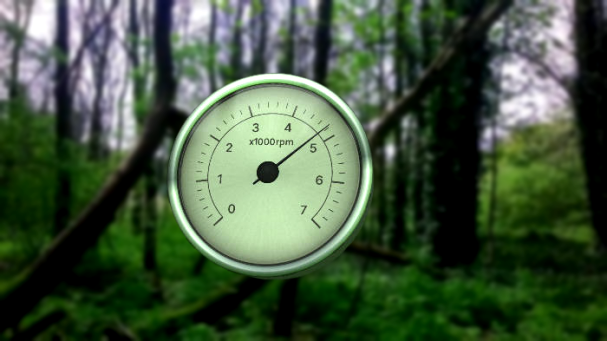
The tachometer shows 4800 rpm
